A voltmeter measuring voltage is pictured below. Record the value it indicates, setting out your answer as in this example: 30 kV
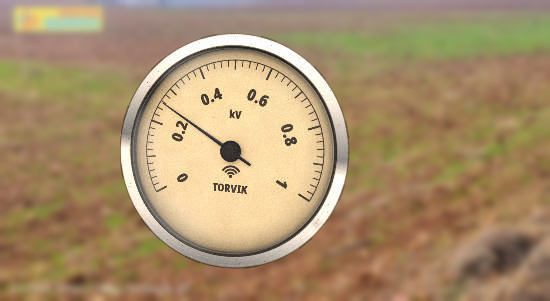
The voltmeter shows 0.26 kV
